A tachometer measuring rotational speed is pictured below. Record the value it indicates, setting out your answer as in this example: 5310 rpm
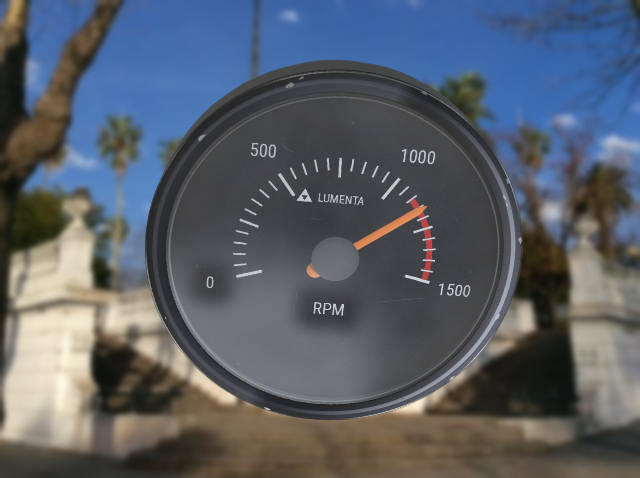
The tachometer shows 1150 rpm
